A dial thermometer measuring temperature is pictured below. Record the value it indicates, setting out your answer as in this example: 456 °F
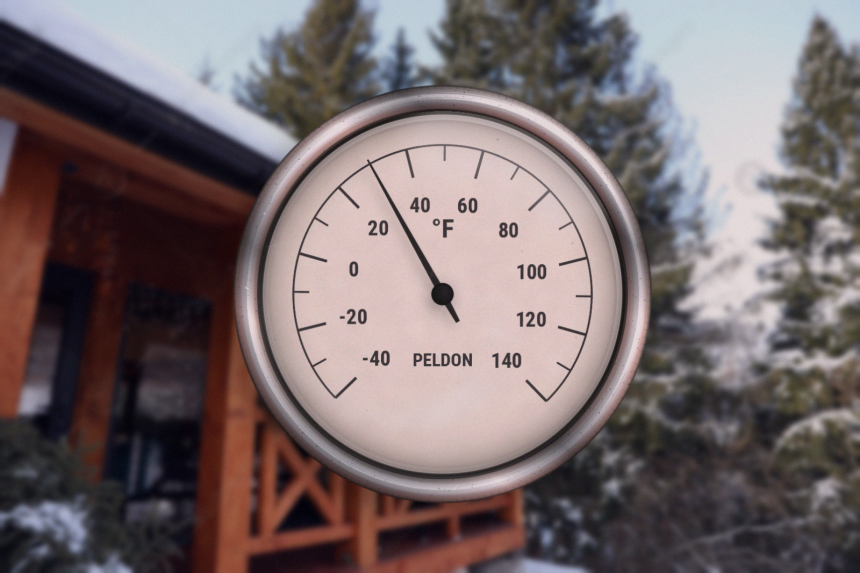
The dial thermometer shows 30 °F
